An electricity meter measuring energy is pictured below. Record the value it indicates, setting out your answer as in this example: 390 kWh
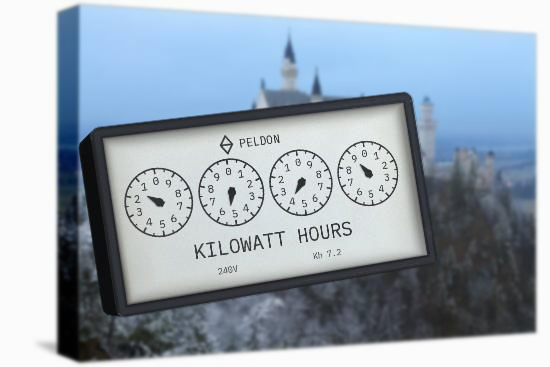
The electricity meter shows 1539 kWh
